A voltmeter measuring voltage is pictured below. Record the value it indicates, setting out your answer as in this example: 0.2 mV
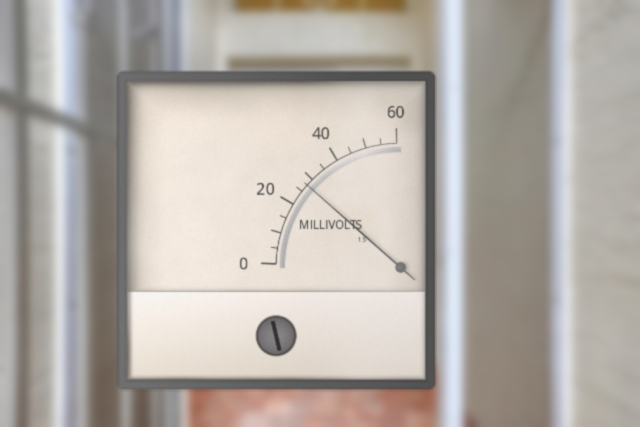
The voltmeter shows 27.5 mV
